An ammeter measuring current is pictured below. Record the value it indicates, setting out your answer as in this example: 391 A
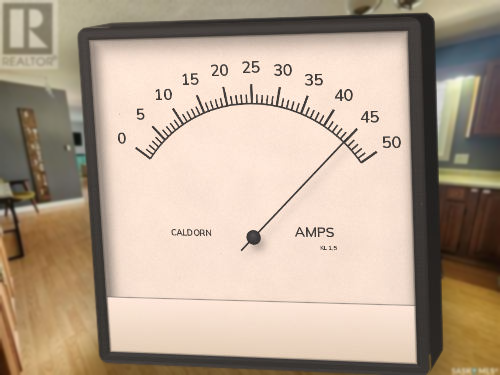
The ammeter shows 45 A
